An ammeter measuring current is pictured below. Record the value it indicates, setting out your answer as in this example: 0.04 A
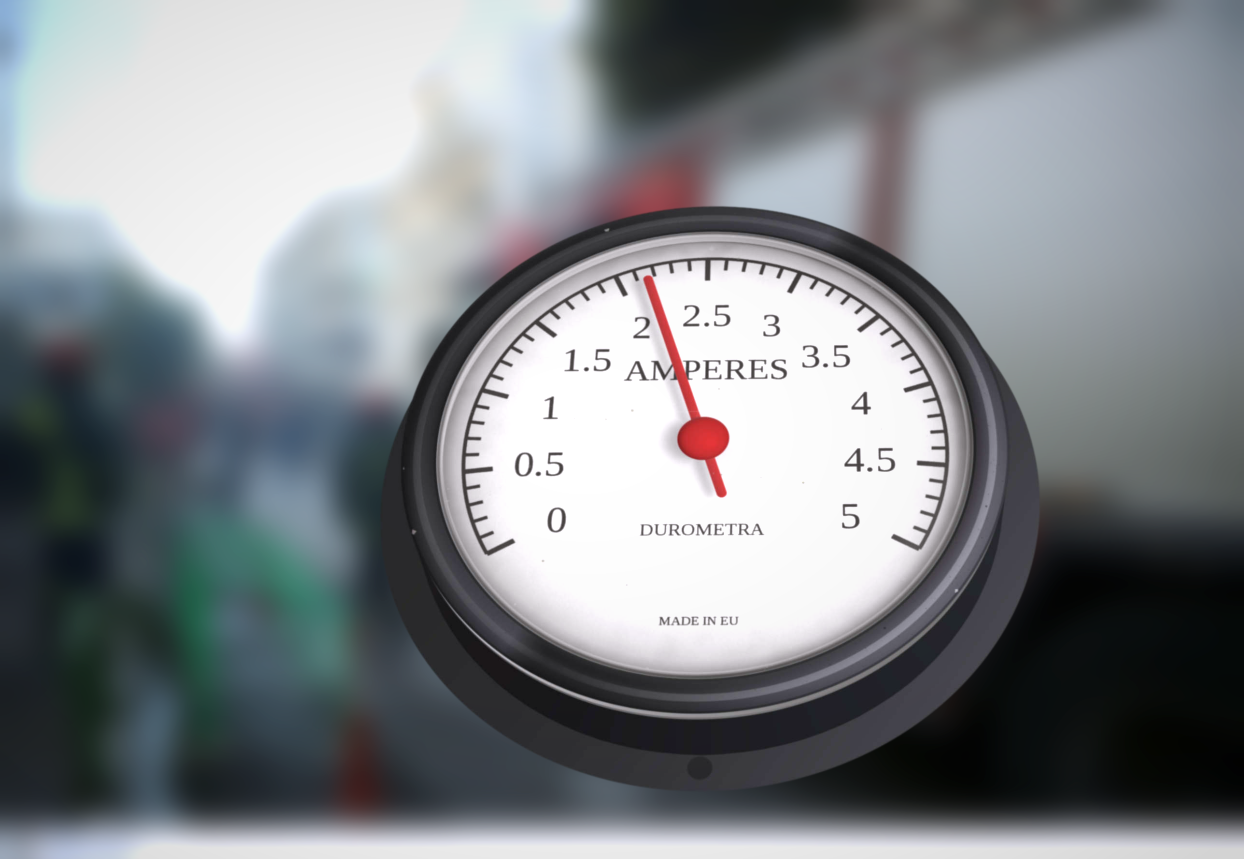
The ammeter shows 2.15 A
